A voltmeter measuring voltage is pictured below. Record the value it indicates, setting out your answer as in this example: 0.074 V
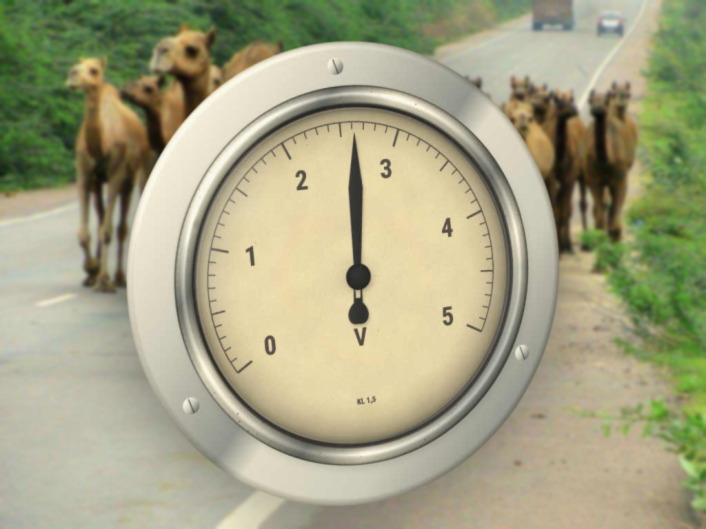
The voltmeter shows 2.6 V
